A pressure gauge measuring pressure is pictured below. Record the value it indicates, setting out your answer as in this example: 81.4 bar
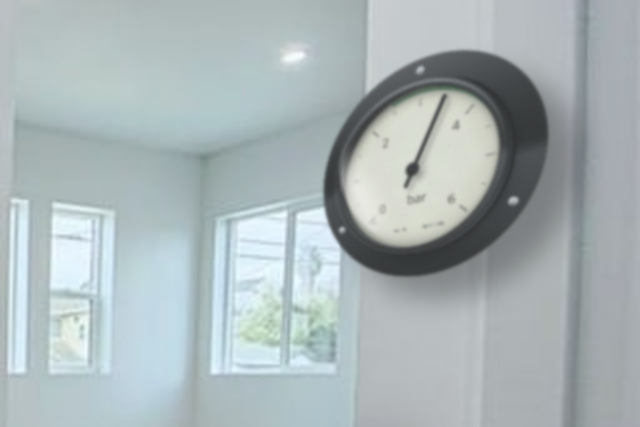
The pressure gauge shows 3.5 bar
